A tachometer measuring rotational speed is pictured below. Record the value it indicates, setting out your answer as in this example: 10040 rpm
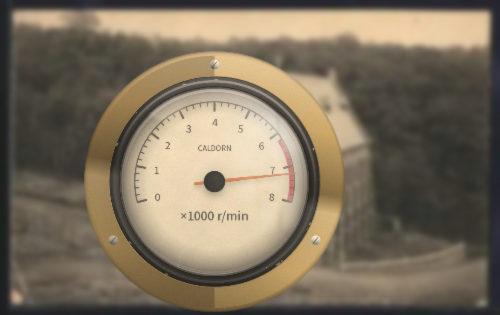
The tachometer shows 7200 rpm
